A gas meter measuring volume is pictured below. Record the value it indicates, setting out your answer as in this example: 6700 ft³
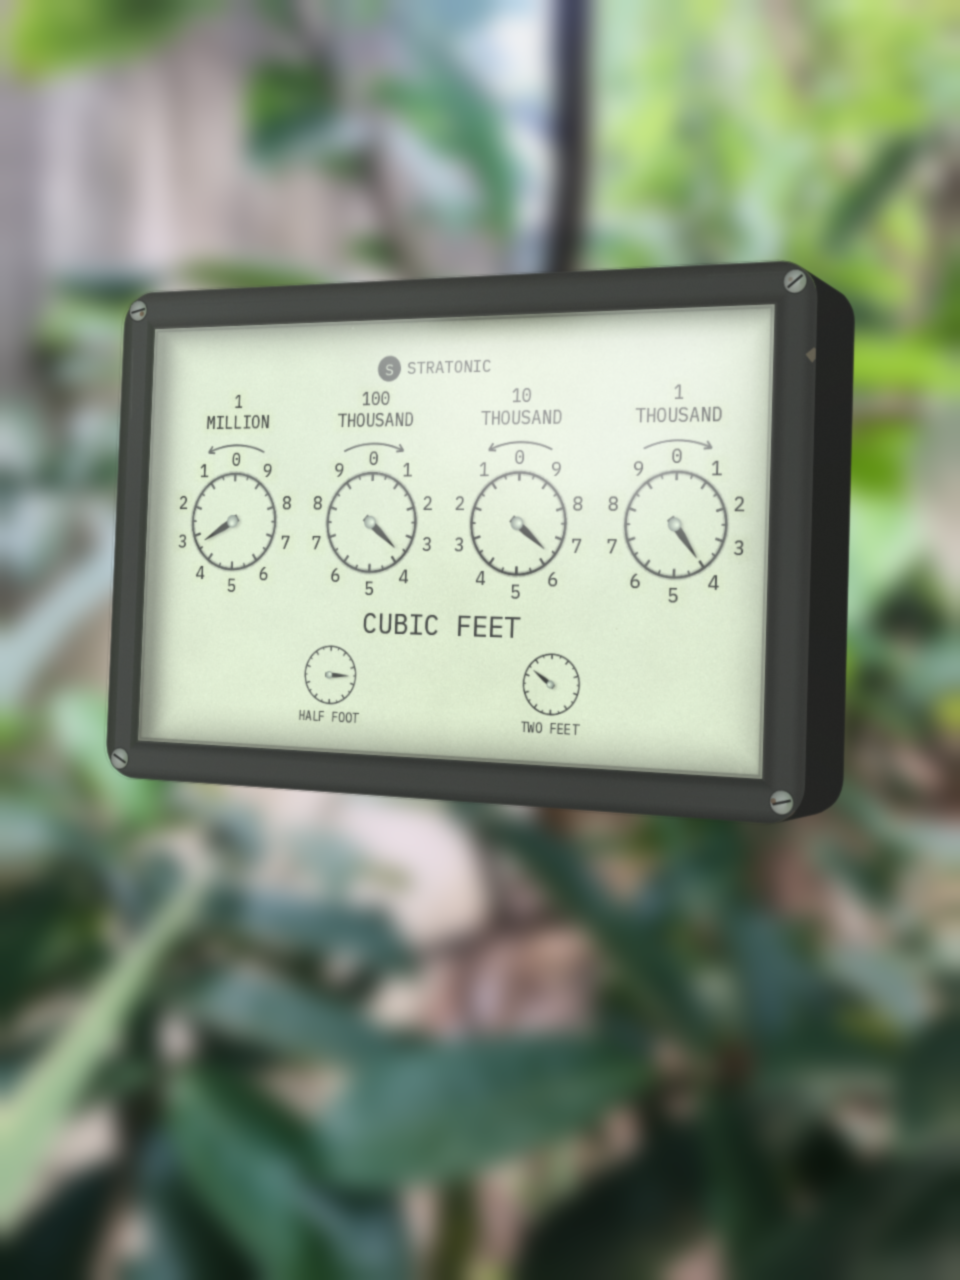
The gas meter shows 336400 ft³
